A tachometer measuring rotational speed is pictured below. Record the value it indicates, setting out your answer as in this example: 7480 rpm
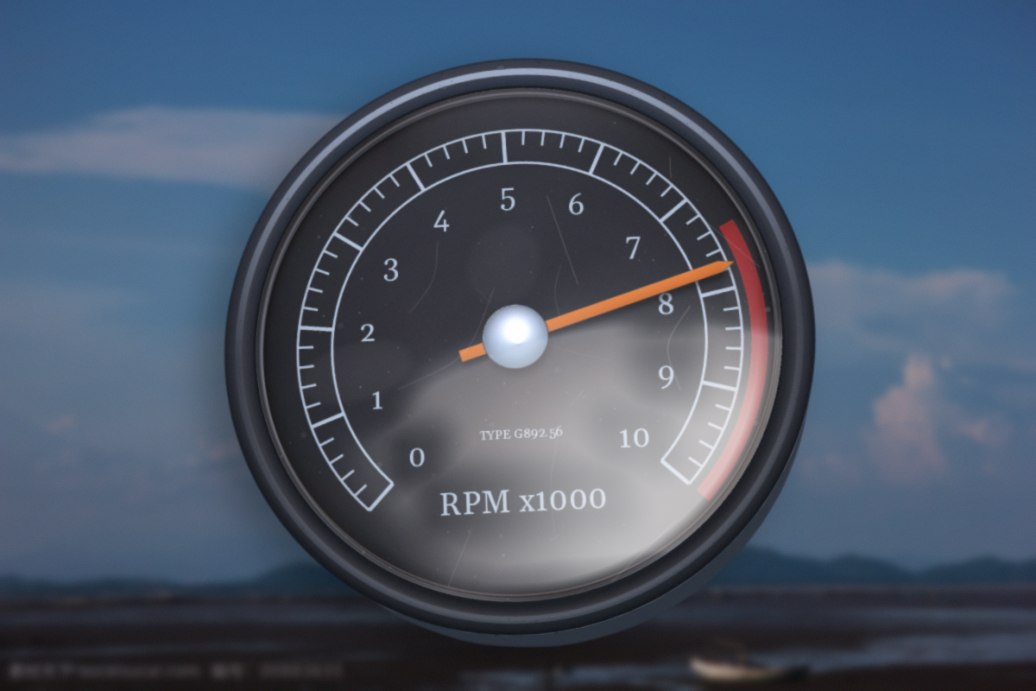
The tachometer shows 7800 rpm
